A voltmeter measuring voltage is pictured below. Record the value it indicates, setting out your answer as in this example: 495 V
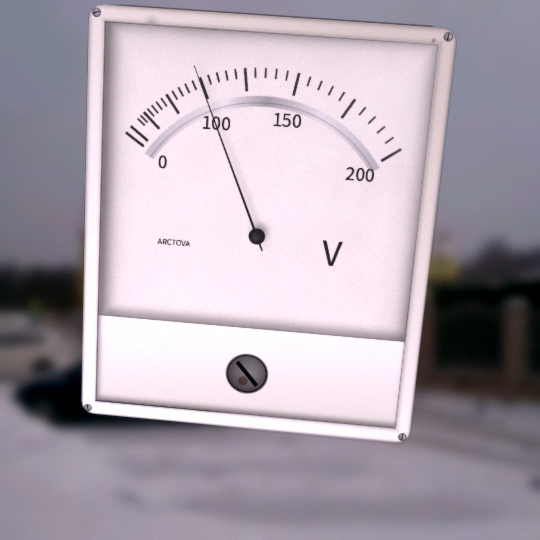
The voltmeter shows 100 V
